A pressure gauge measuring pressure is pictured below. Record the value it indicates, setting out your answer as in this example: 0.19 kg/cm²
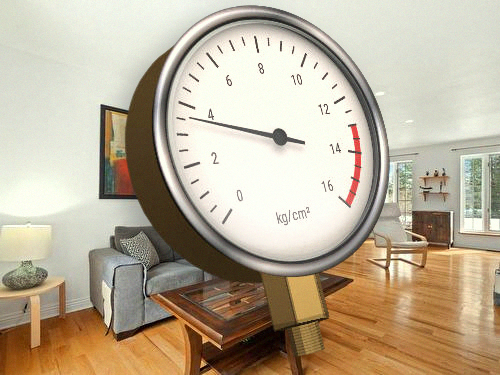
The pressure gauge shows 3.5 kg/cm²
